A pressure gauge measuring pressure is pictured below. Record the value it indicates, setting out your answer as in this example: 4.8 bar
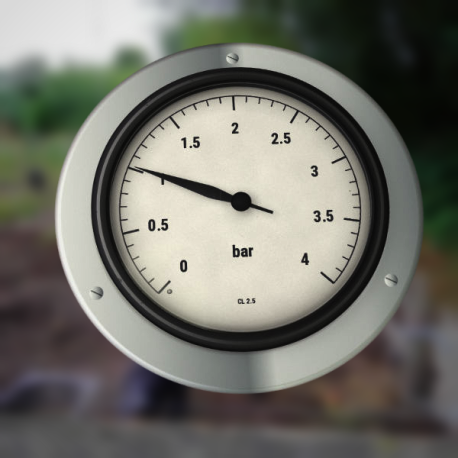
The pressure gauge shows 1 bar
